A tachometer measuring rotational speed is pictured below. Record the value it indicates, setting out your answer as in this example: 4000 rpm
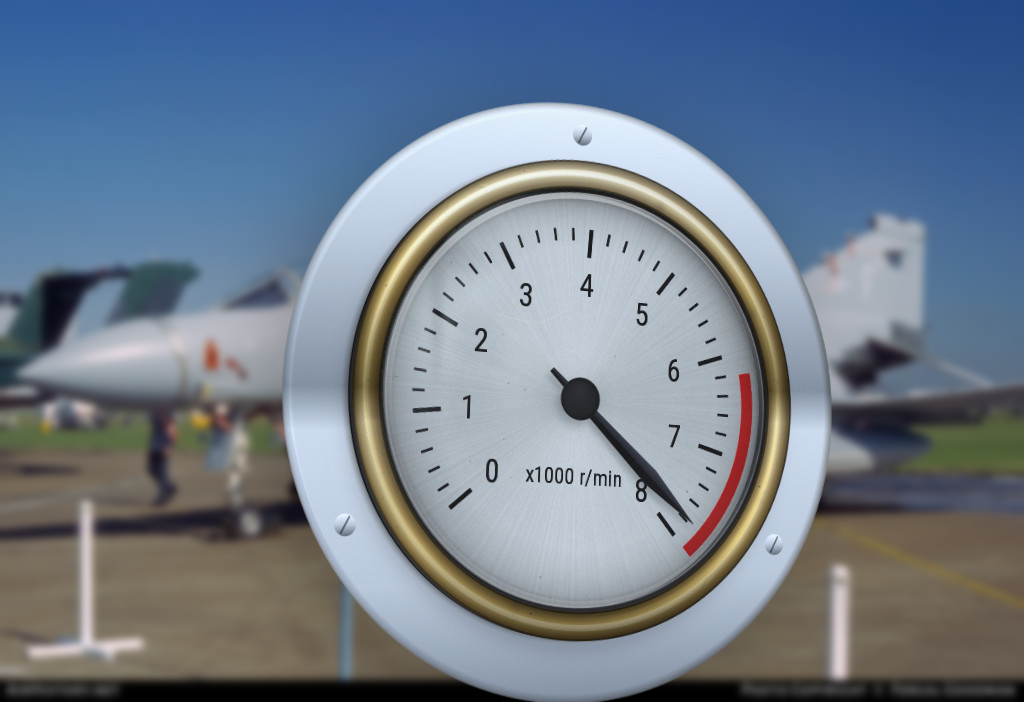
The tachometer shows 7800 rpm
